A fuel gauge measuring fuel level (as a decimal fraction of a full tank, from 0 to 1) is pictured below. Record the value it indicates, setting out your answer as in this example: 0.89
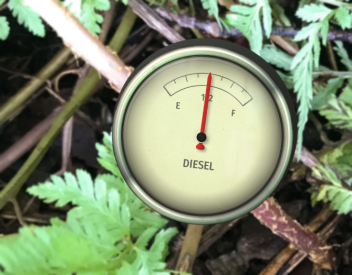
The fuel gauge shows 0.5
